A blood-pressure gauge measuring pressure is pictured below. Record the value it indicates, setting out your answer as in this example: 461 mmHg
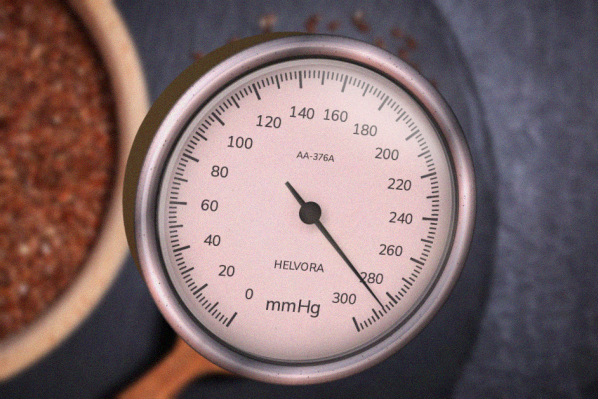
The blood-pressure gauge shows 286 mmHg
